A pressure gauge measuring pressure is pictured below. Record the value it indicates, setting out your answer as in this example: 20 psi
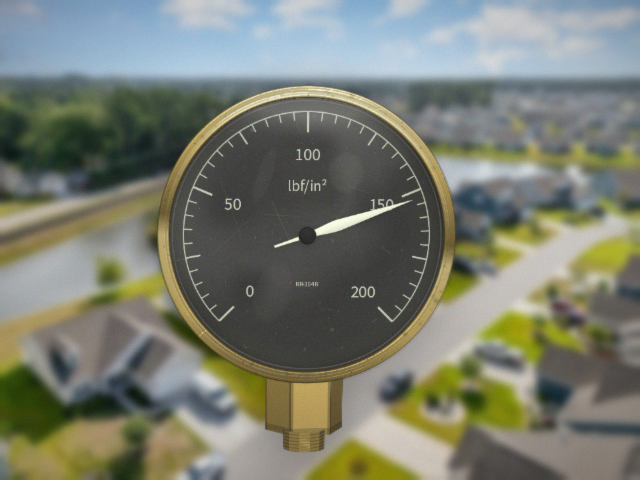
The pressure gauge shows 152.5 psi
